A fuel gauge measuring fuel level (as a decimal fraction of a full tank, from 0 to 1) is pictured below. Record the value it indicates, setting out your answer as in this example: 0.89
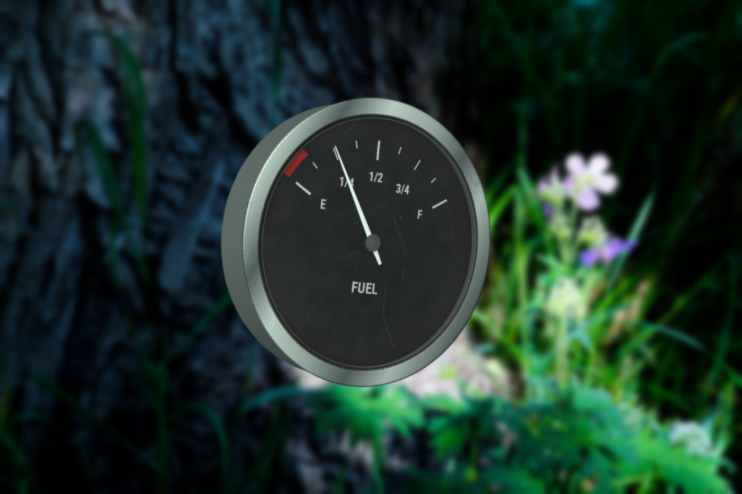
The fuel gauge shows 0.25
